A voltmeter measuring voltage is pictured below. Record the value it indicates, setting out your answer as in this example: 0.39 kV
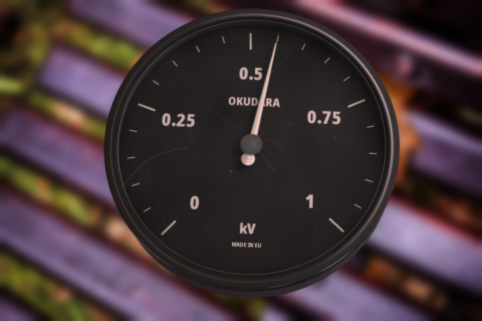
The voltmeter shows 0.55 kV
